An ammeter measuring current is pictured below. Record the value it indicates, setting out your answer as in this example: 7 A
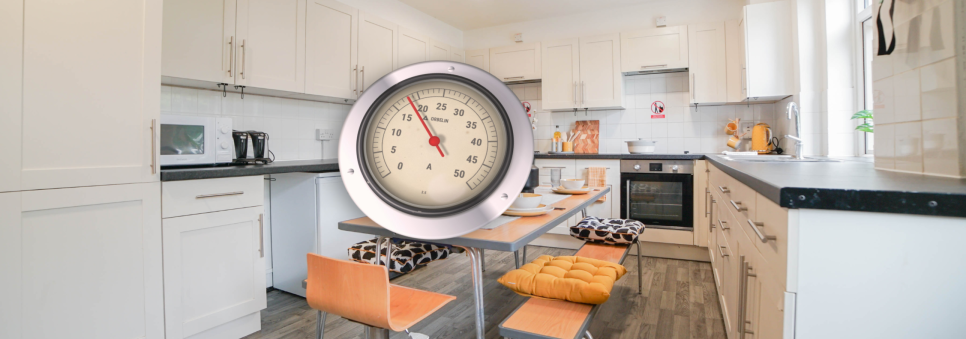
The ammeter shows 18 A
